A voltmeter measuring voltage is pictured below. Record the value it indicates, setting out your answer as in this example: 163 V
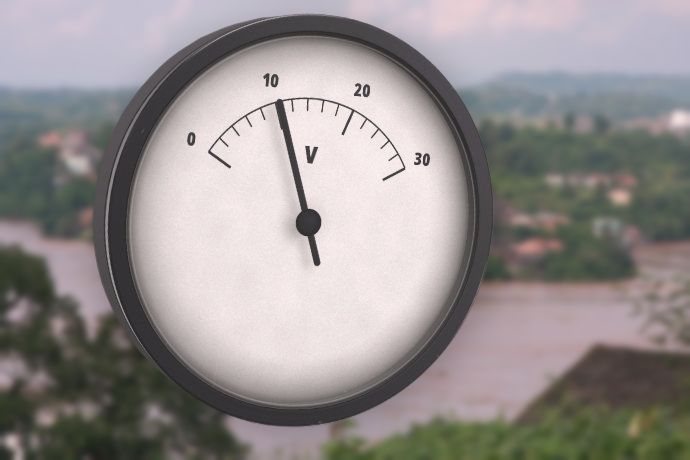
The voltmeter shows 10 V
